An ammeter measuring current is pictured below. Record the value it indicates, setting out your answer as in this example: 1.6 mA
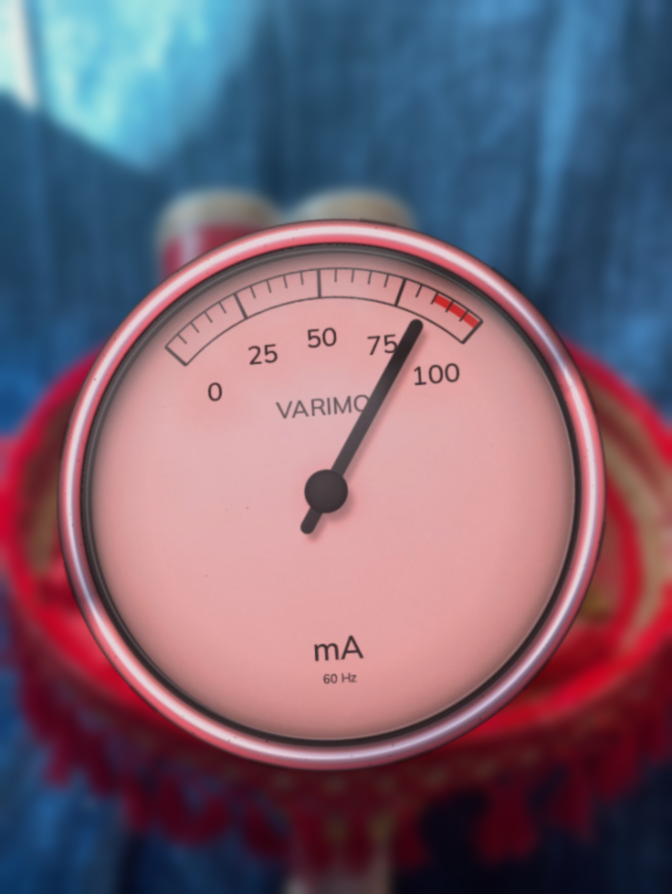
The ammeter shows 85 mA
